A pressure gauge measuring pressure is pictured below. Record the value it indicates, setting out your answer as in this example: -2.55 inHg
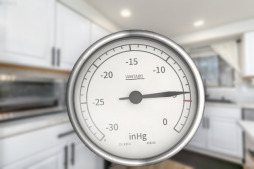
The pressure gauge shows -5 inHg
